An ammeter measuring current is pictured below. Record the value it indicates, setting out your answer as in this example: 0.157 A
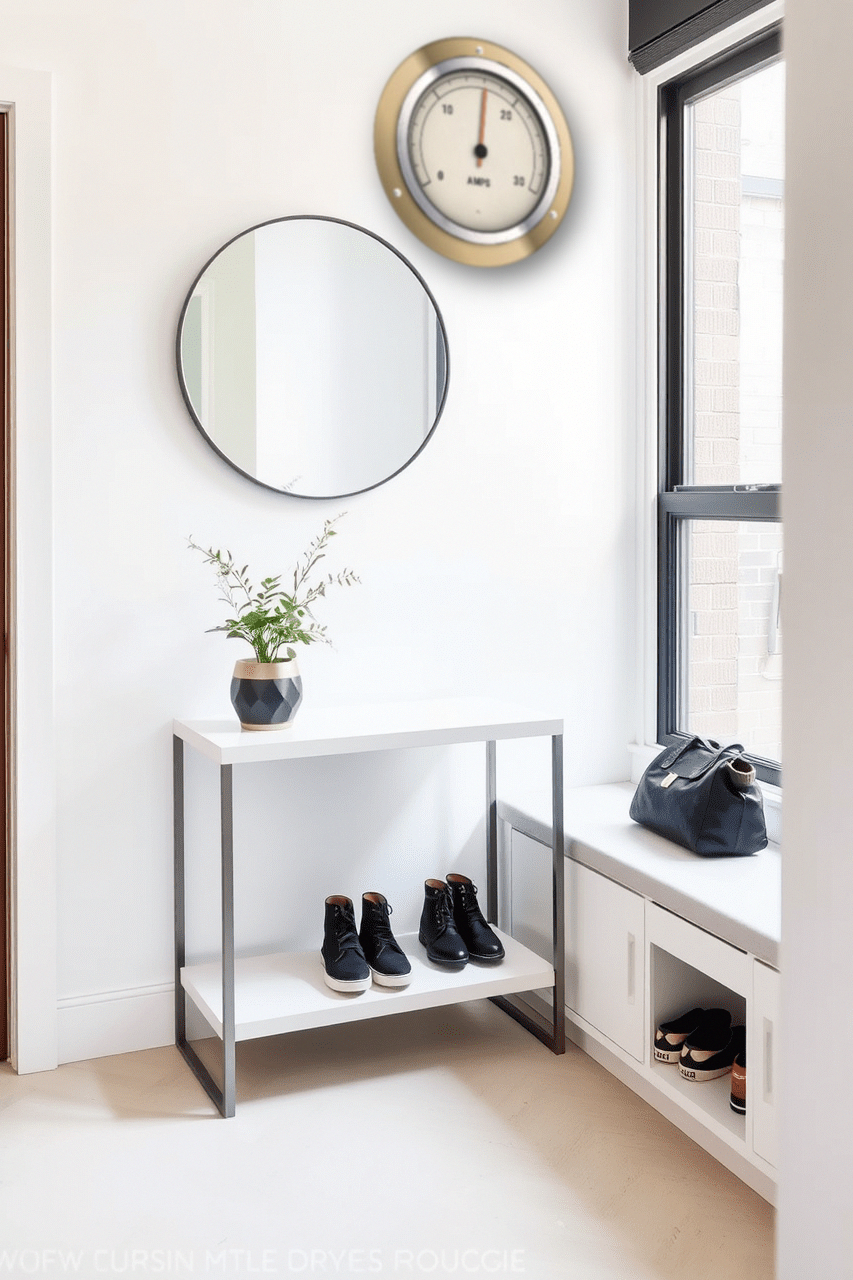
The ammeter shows 16 A
